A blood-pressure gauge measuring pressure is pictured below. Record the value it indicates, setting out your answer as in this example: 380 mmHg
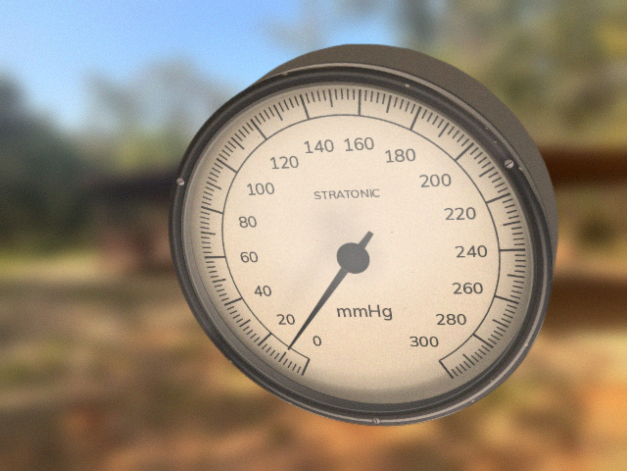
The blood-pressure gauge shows 10 mmHg
